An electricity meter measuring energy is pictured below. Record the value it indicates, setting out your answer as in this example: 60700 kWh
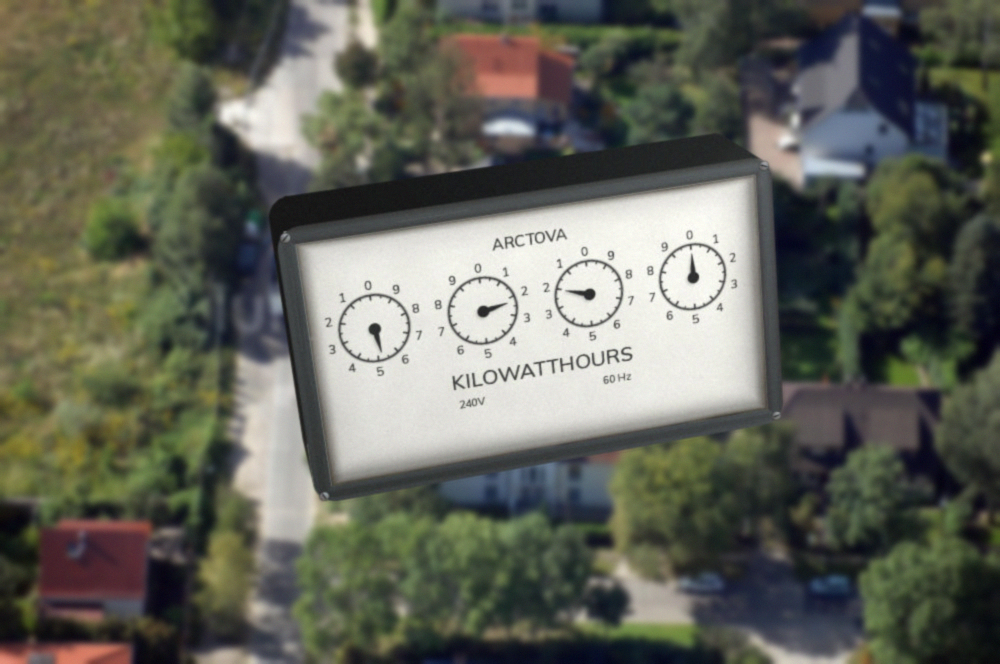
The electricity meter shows 5220 kWh
